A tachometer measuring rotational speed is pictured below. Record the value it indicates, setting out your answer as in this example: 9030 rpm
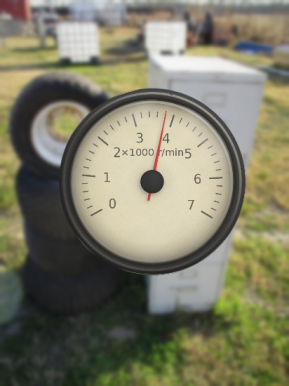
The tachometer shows 3800 rpm
